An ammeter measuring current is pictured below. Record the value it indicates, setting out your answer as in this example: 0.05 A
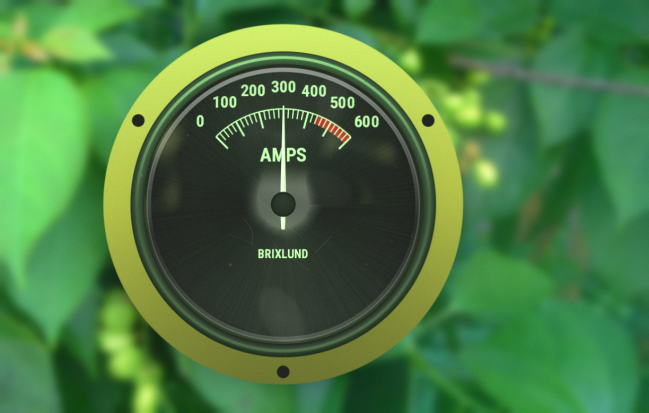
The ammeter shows 300 A
